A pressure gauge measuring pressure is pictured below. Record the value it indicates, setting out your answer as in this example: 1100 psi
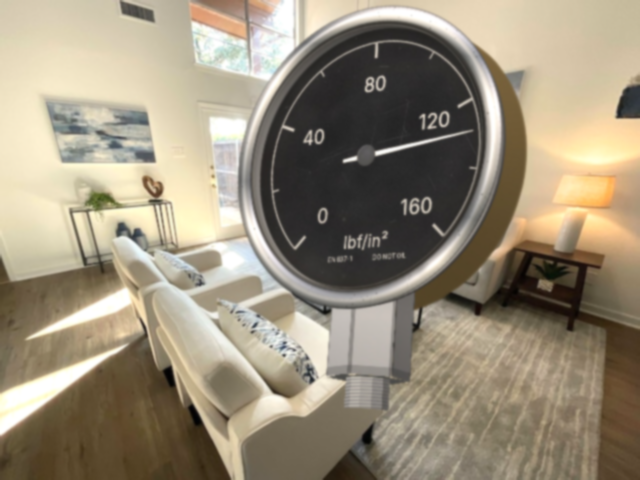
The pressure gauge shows 130 psi
